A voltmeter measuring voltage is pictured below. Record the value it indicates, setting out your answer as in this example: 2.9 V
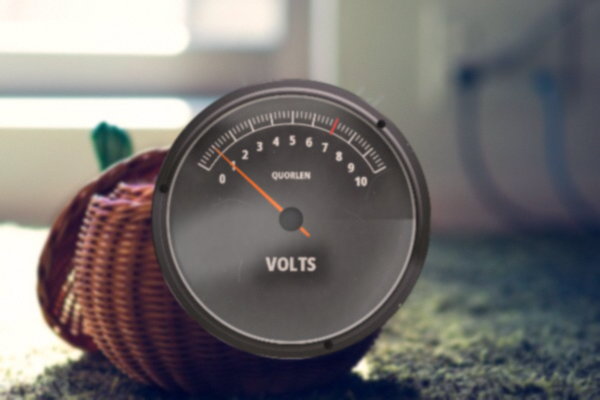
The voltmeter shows 1 V
